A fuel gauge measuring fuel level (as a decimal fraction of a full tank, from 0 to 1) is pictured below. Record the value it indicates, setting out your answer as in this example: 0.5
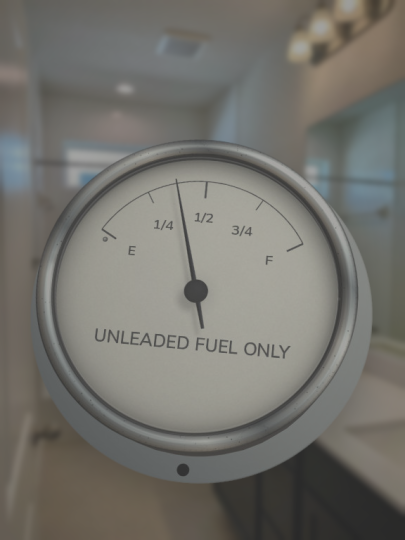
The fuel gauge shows 0.375
